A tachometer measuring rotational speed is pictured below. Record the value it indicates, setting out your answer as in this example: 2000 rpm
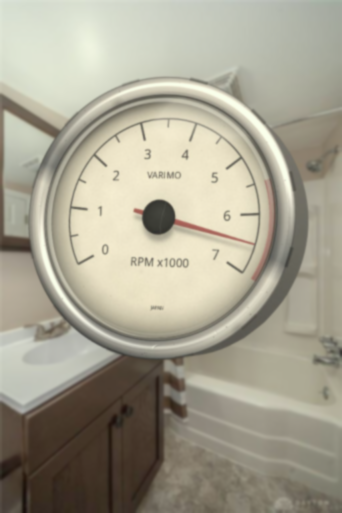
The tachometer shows 6500 rpm
